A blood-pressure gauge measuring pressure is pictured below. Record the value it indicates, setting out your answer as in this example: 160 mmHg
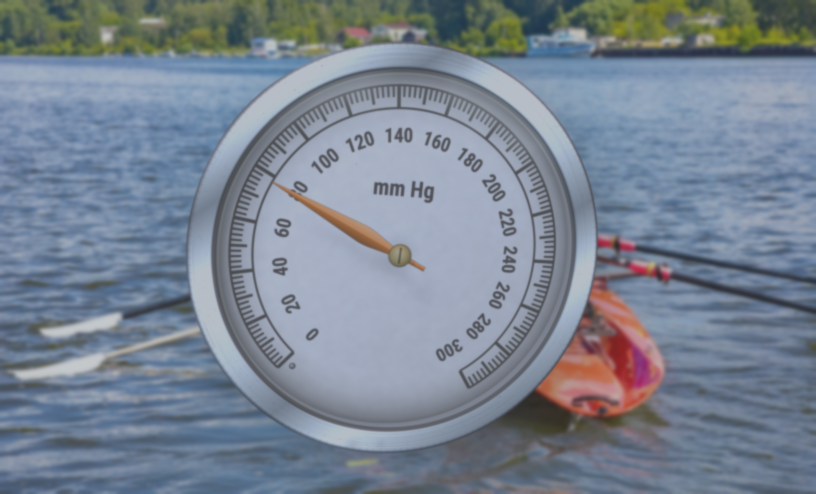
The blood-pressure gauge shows 78 mmHg
